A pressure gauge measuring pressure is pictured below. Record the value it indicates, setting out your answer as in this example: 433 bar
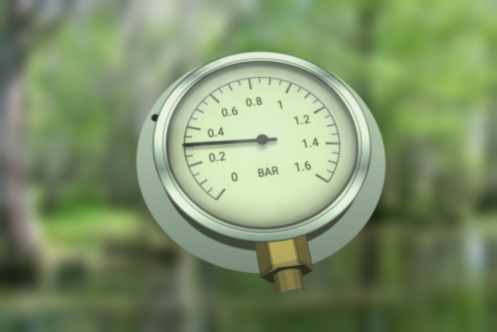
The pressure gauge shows 0.3 bar
